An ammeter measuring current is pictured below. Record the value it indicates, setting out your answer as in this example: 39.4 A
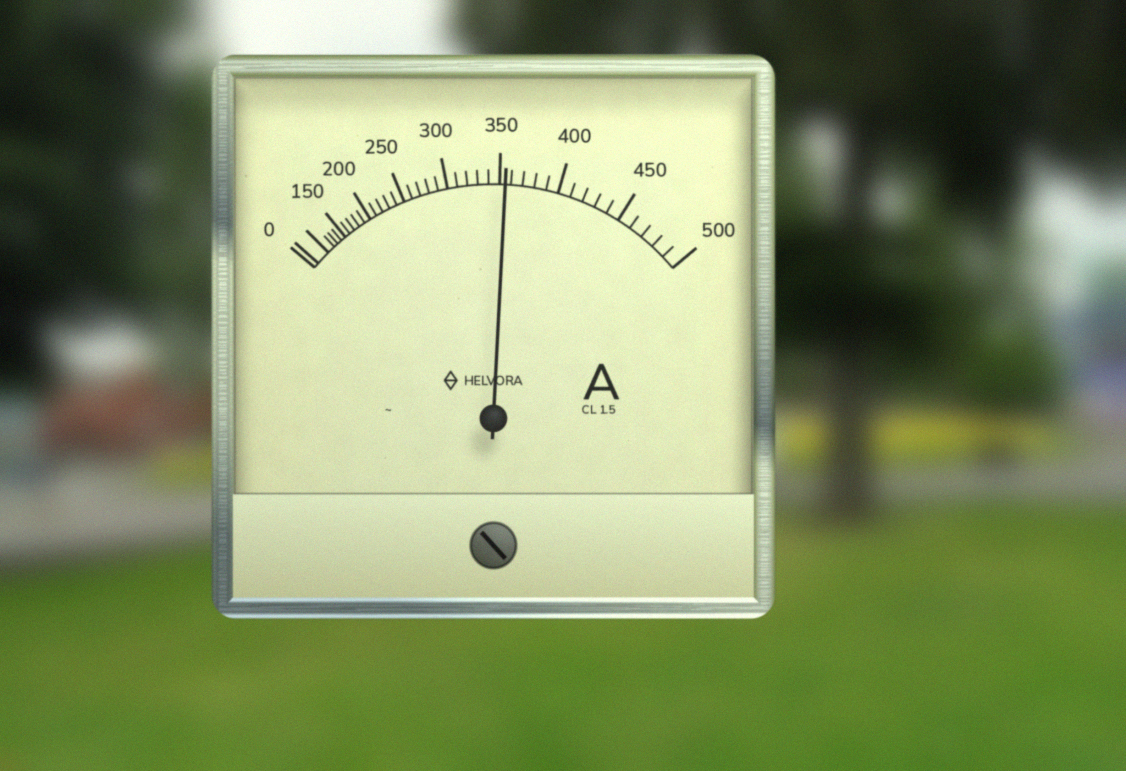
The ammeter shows 355 A
